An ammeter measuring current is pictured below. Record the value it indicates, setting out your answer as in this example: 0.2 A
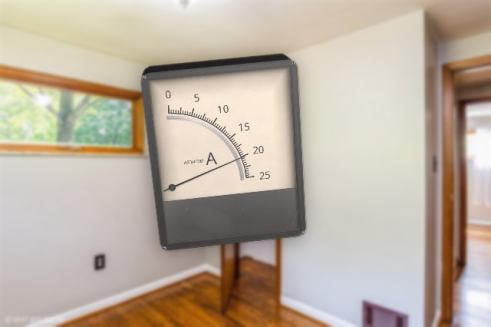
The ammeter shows 20 A
